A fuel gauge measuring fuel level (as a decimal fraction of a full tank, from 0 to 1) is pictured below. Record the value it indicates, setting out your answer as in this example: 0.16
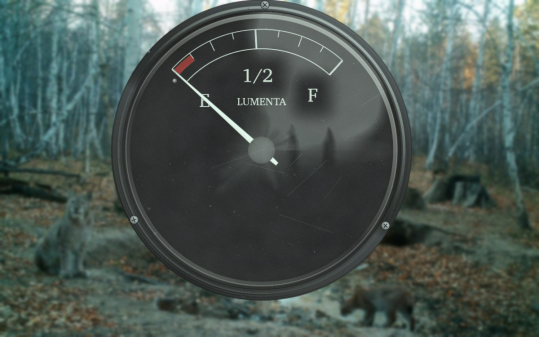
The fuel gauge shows 0
